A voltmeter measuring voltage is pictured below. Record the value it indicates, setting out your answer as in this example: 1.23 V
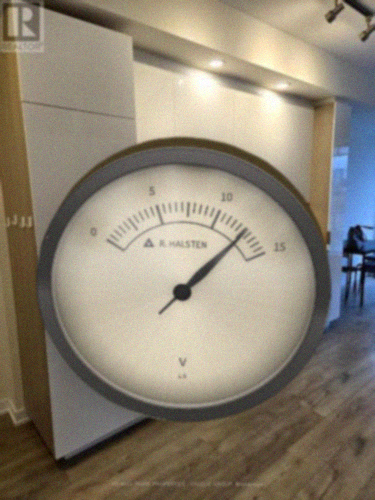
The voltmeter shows 12.5 V
